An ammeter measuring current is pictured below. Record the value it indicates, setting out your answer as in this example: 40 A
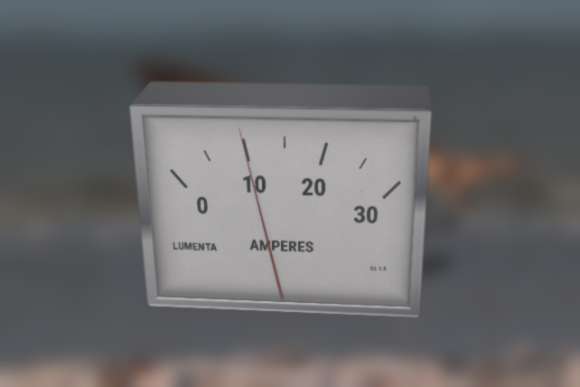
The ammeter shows 10 A
